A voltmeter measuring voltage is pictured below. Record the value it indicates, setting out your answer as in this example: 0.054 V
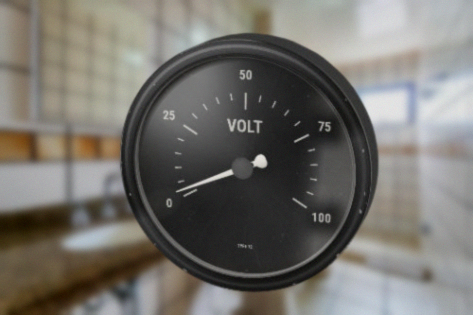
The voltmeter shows 2.5 V
